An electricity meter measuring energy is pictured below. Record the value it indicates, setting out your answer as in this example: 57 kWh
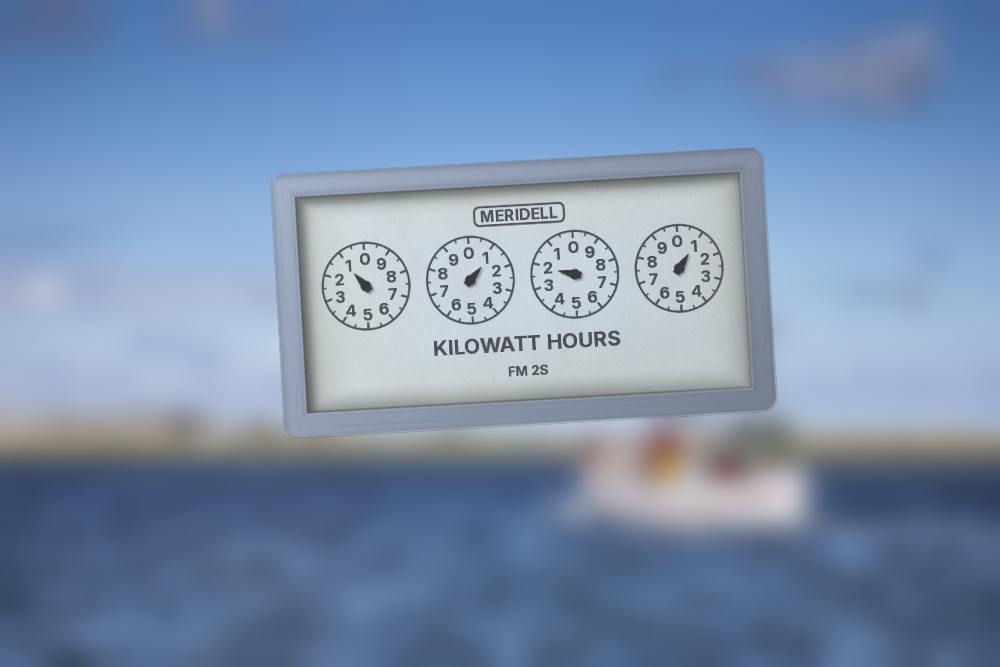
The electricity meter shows 1121 kWh
